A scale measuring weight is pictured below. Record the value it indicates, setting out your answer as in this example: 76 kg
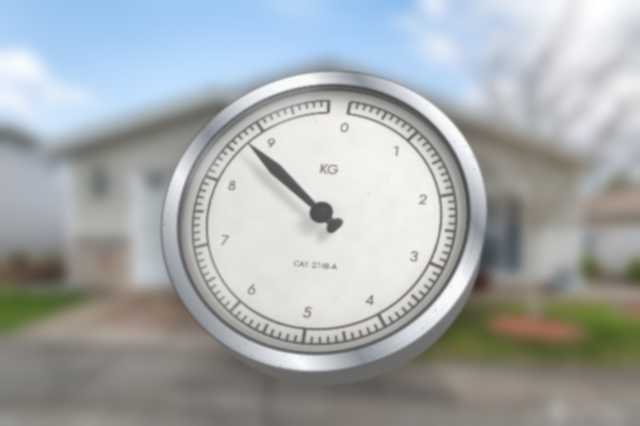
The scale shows 8.7 kg
